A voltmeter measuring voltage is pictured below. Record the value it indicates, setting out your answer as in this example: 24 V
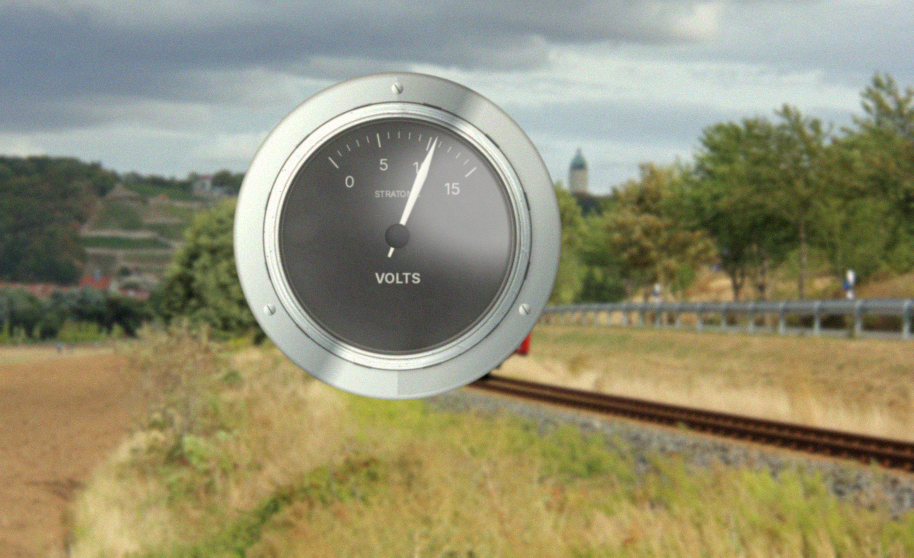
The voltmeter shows 10.5 V
